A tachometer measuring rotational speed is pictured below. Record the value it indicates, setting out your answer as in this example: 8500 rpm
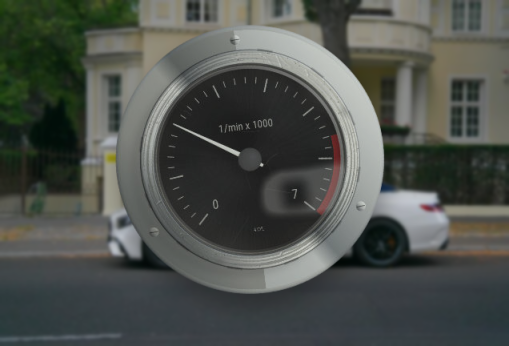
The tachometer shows 2000 rpm
